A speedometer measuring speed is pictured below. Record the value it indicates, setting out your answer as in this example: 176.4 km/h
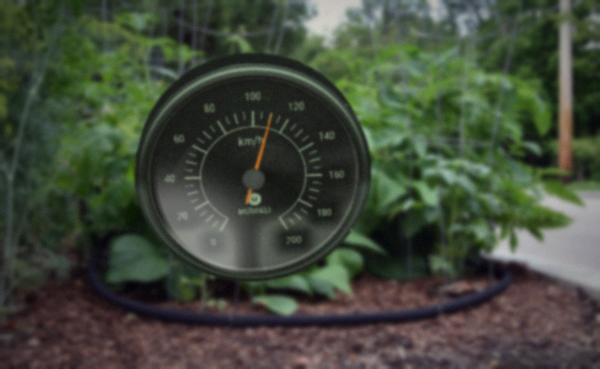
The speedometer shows 110 km/h
